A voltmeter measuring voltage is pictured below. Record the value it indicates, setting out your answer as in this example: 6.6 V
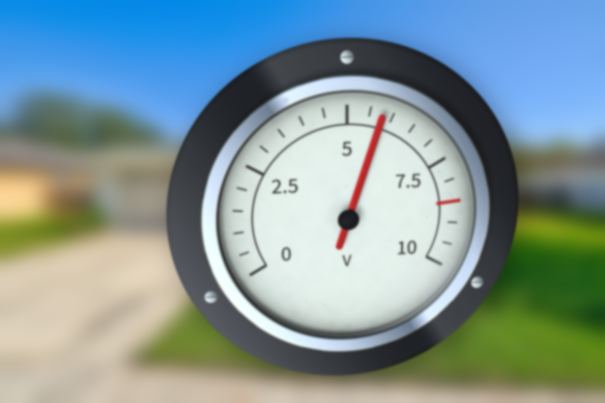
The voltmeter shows 5.75 V
